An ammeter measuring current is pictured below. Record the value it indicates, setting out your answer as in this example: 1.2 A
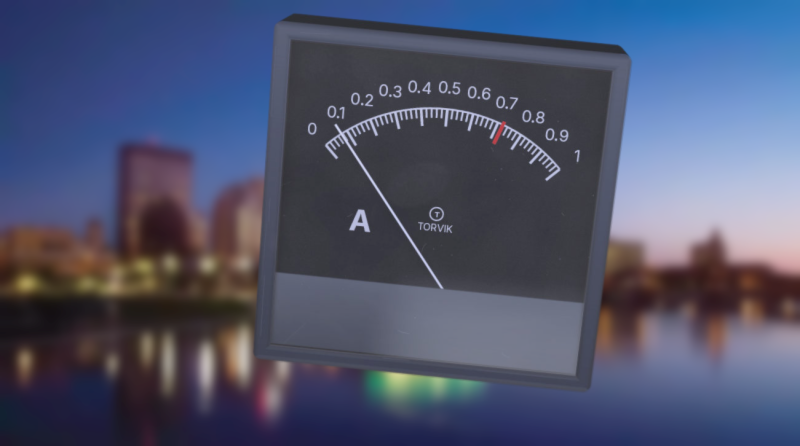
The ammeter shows 0.08 A
